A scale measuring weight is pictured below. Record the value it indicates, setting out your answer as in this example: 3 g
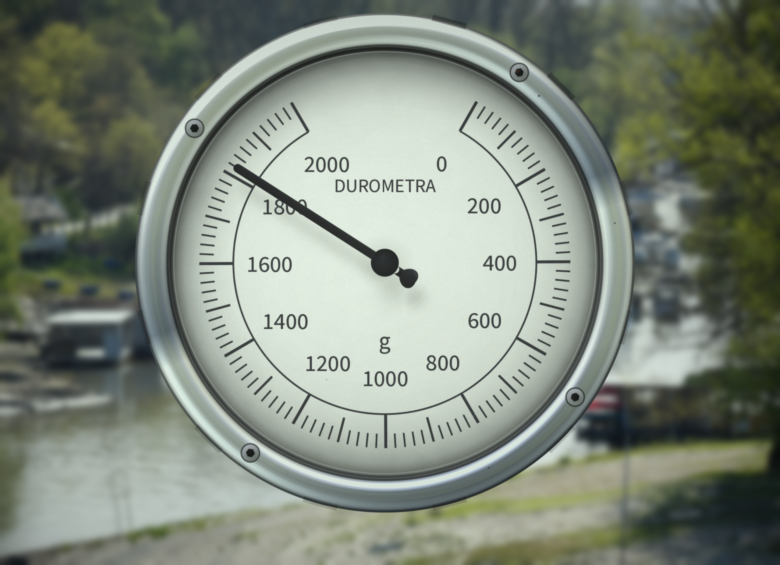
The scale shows 1820 g
